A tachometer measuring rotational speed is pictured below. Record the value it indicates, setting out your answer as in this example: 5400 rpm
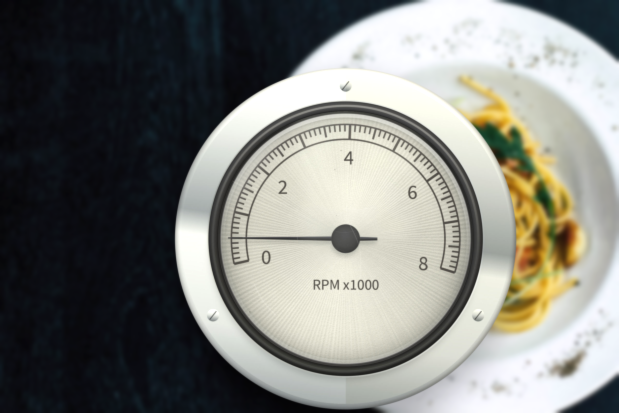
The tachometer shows 500 rpm
